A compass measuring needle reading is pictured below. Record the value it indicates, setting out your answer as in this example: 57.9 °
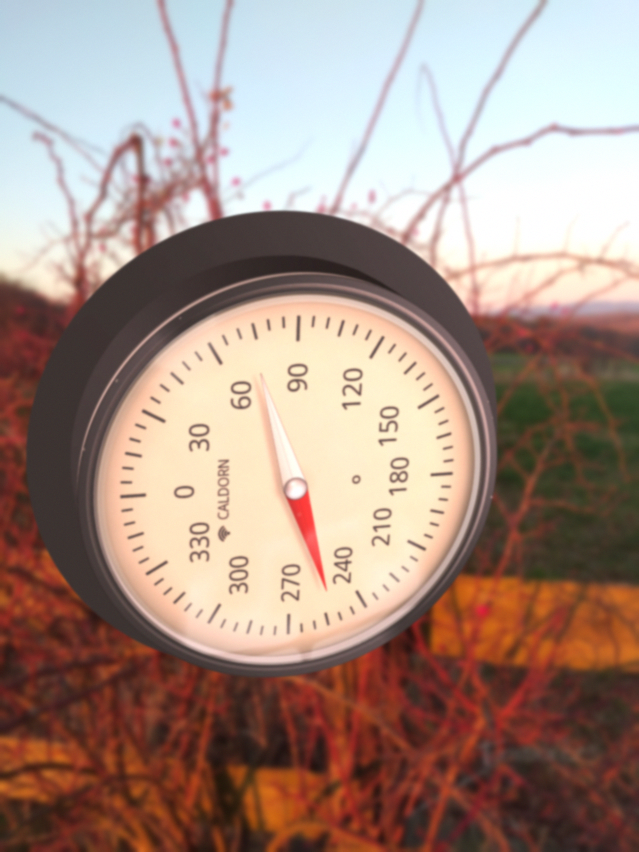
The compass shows 252.5 °
